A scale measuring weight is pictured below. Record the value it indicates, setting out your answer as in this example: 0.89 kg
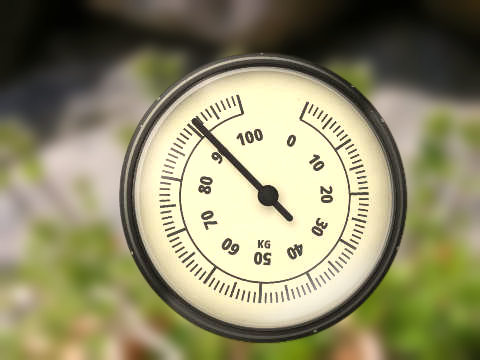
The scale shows 91 kg
